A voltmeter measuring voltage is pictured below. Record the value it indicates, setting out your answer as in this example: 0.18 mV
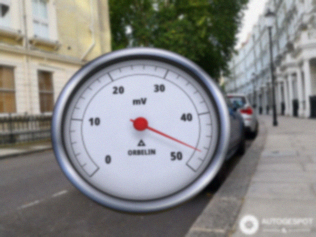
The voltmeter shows 47 mV
